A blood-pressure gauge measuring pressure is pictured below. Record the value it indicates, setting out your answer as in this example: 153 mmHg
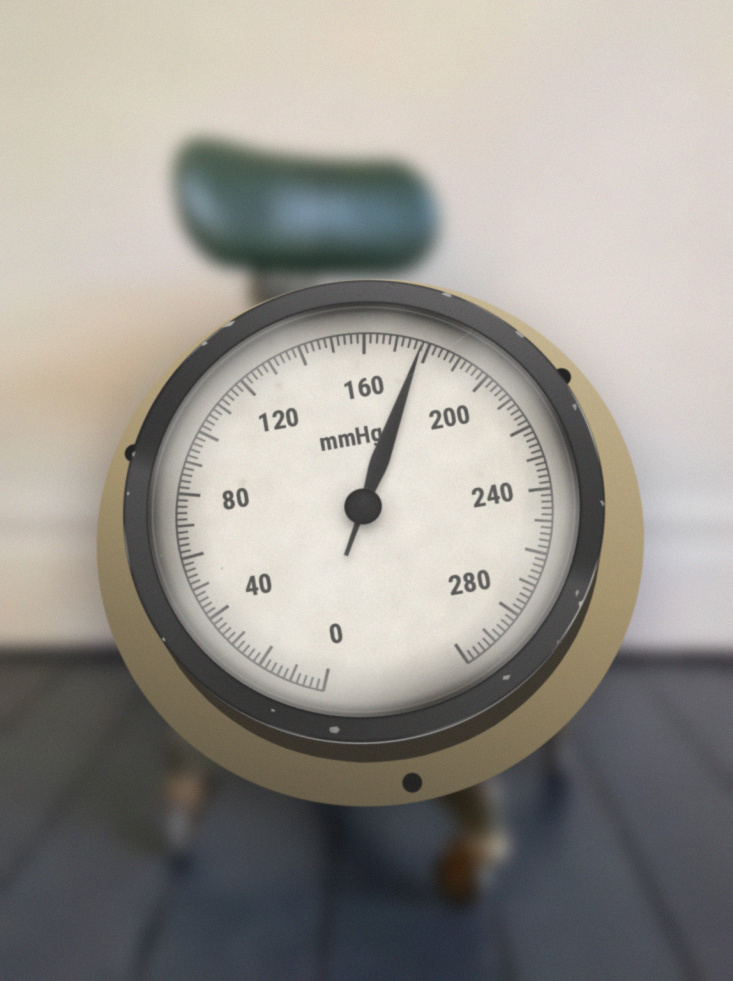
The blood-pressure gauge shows 178 mmHg
